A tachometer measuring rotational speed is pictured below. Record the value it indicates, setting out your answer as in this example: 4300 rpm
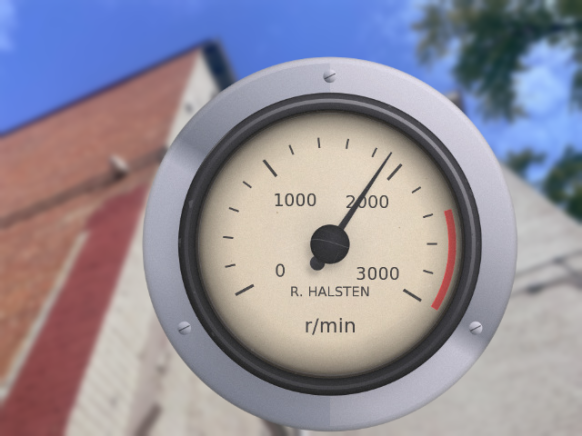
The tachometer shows 1900 rpm
